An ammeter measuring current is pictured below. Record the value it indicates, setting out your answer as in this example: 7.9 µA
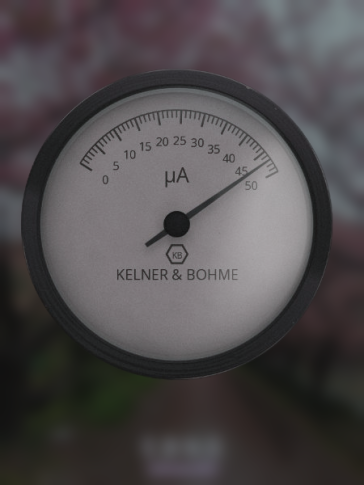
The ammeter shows 47 µA
